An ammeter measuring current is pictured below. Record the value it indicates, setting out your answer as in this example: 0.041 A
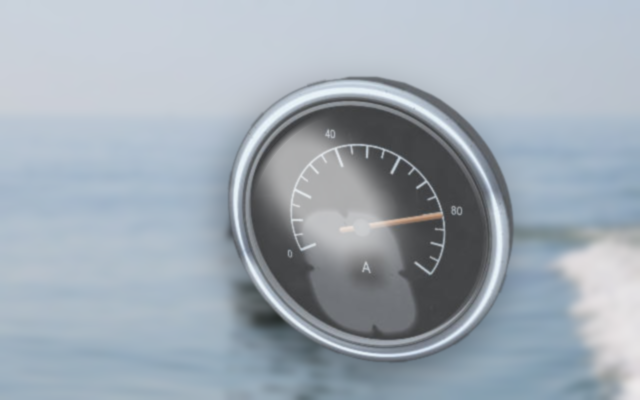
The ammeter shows 80 A
